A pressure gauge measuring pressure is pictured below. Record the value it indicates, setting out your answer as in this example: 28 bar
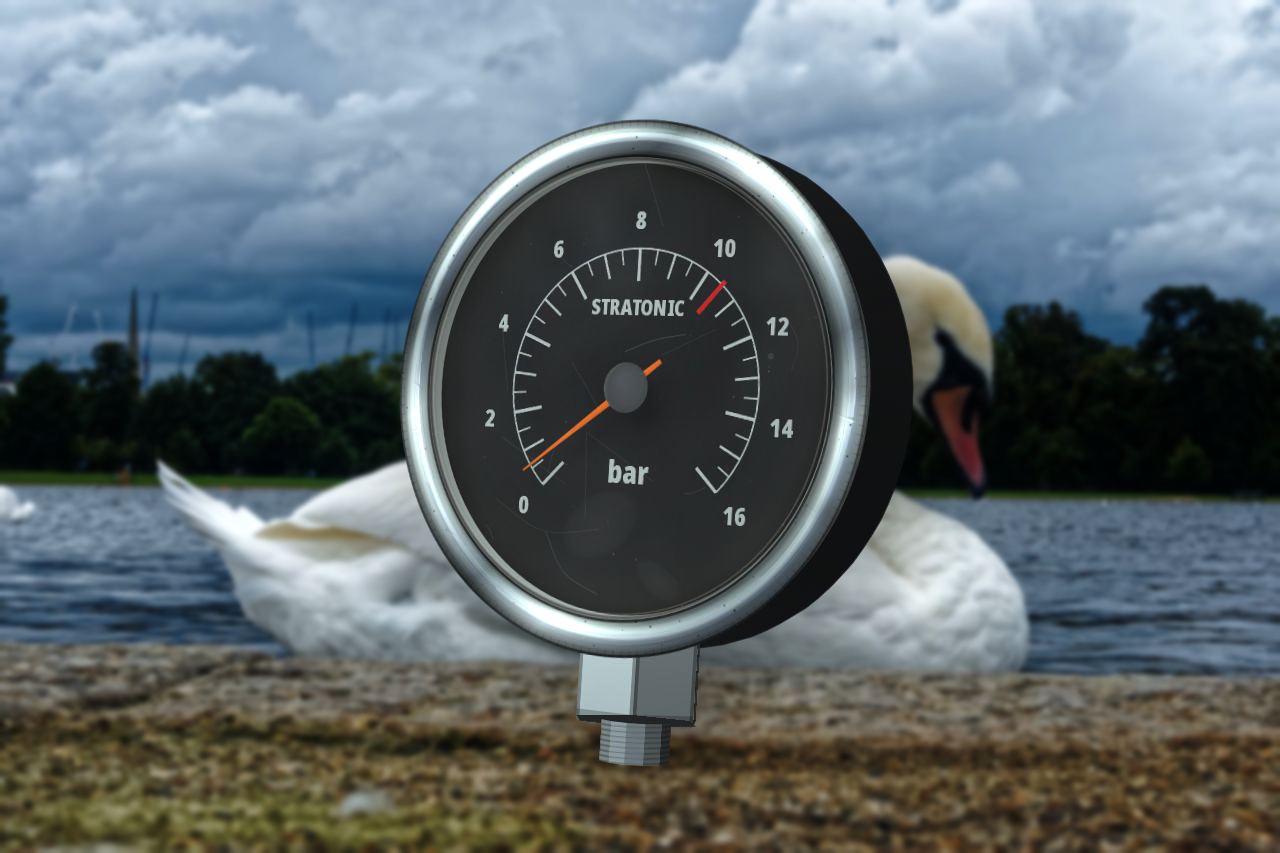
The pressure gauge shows 0.5 bar
